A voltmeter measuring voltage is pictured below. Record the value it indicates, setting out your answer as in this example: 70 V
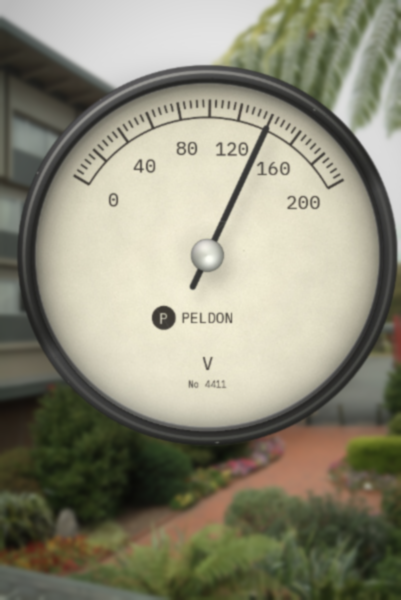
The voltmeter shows 140 V
